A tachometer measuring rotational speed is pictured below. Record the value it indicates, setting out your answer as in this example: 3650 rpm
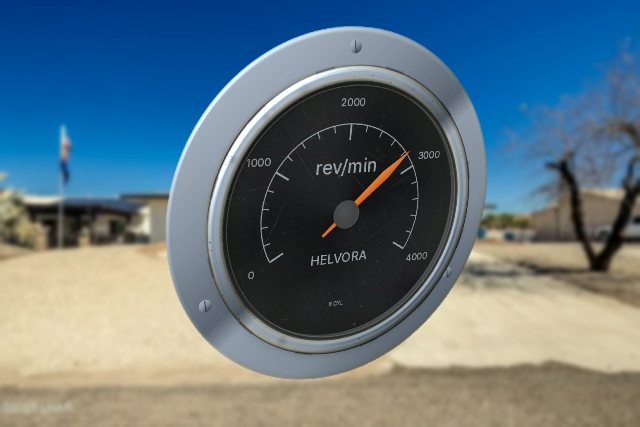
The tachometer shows 2800 rpm
